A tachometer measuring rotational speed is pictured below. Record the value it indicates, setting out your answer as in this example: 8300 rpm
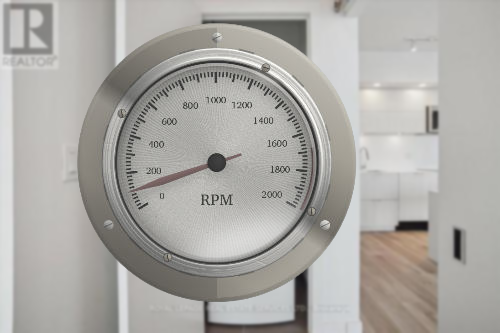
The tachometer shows 100 rpm
